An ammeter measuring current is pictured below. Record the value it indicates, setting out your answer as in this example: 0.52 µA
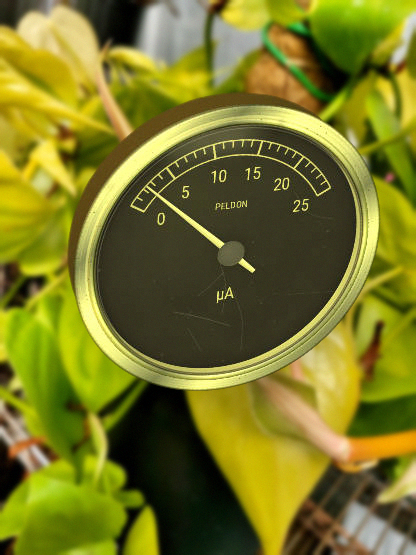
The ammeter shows 2.5 µA
